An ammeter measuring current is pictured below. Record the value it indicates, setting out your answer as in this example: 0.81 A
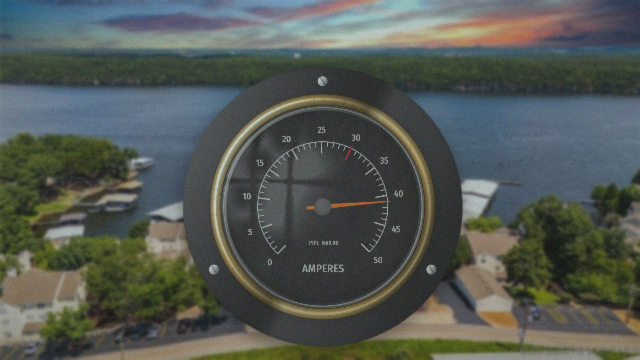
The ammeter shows 41 A
